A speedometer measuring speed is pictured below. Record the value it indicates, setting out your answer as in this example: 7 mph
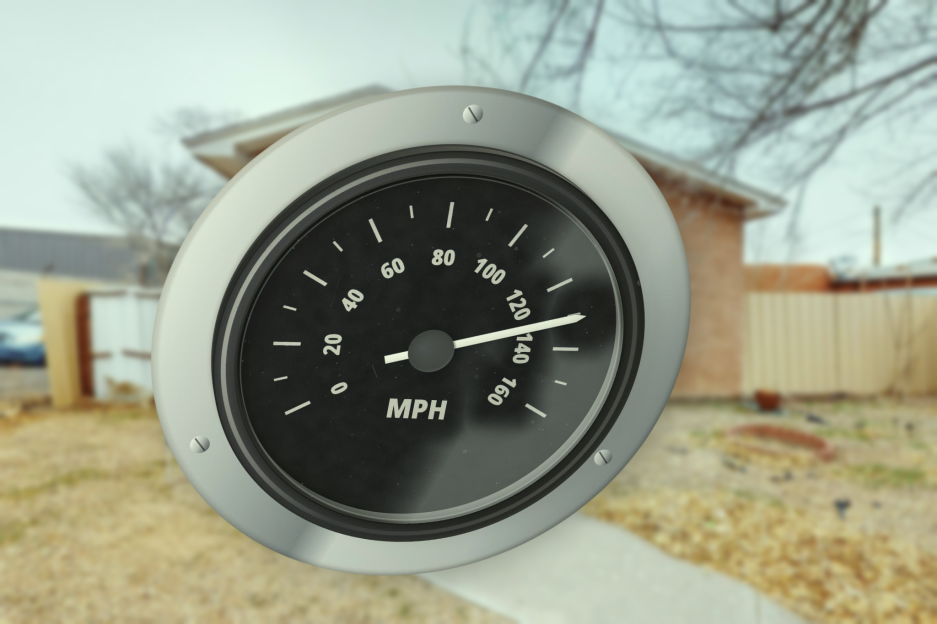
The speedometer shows 130 mph
